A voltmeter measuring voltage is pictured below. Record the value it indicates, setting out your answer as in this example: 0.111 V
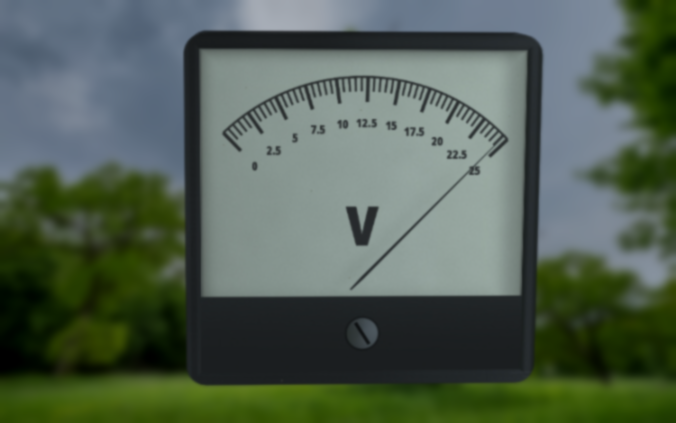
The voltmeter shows 24.5 V
